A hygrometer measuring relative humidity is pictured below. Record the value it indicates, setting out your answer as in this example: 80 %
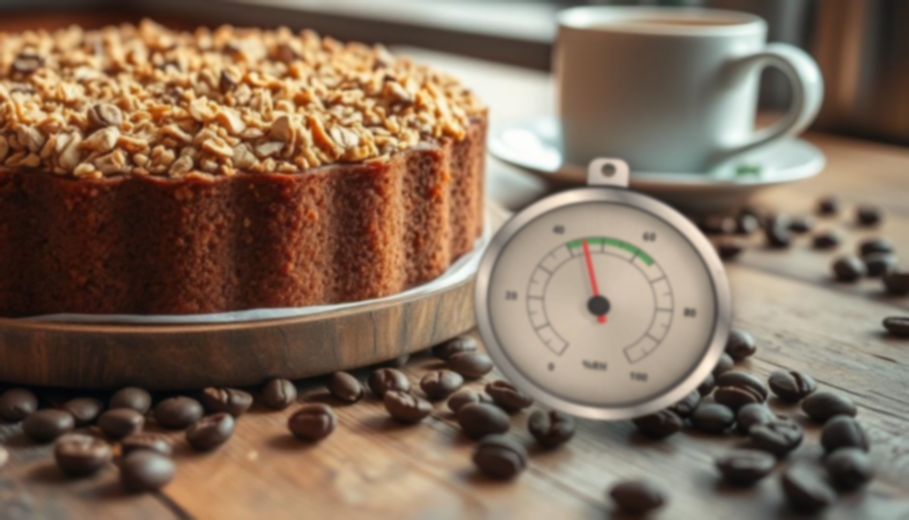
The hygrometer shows 45 %
